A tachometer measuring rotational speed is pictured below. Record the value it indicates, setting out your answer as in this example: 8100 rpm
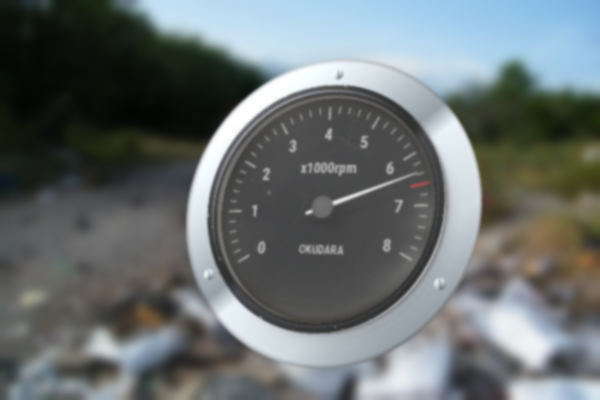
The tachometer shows 6400 rpm
